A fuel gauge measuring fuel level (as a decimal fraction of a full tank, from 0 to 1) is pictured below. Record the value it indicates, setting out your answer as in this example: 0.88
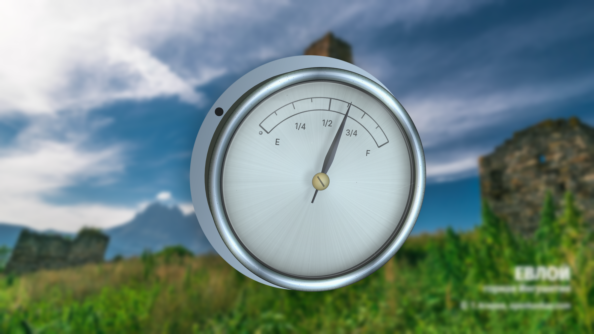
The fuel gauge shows 0.625
